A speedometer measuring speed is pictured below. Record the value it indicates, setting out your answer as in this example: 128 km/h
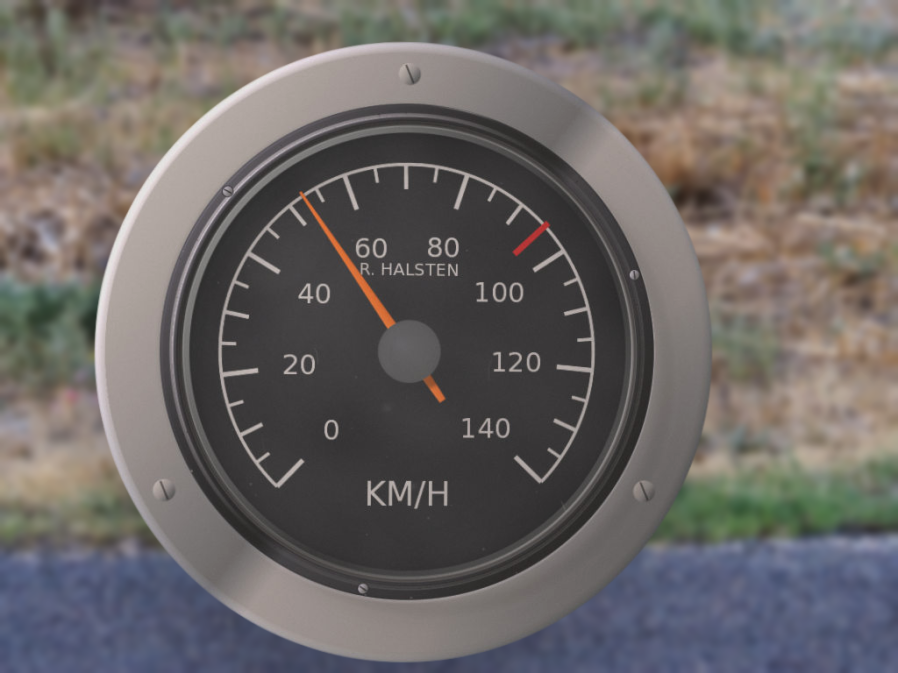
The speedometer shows 52.5 km/h
